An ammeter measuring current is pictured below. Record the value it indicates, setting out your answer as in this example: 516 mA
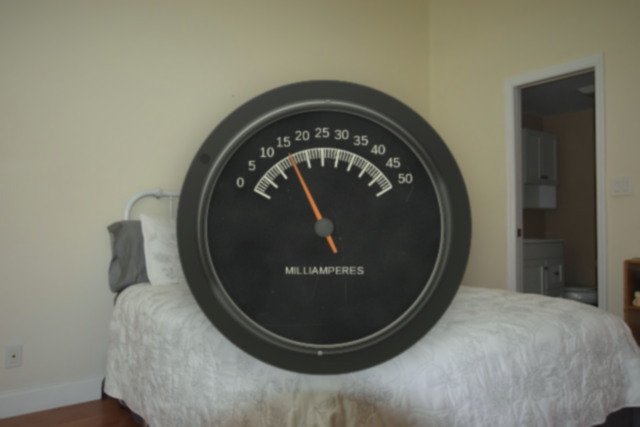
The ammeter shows 15 mA
